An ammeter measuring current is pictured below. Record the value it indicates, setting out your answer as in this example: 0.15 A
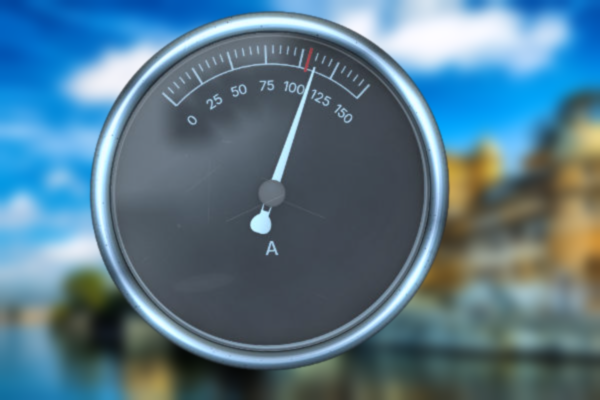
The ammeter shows 110 A
